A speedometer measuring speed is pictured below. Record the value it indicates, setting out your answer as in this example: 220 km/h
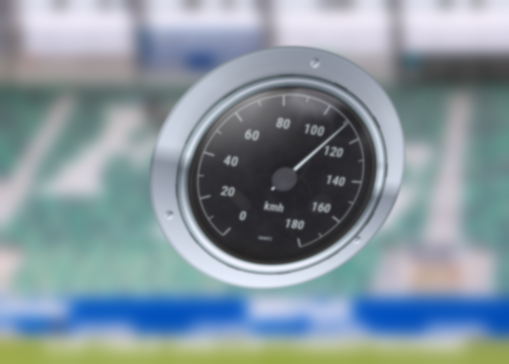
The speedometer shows 110 km/h
